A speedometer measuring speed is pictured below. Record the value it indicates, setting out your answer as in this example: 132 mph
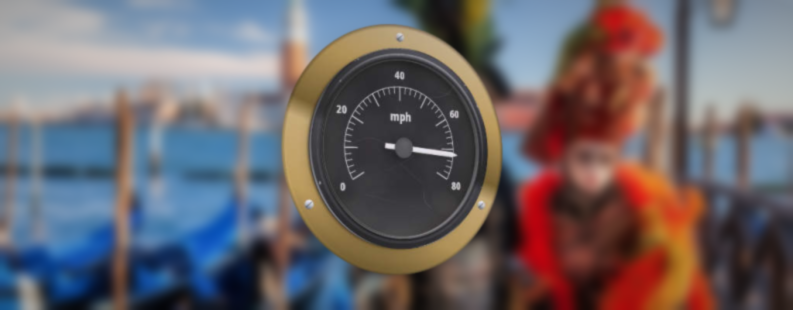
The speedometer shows 72 mph
